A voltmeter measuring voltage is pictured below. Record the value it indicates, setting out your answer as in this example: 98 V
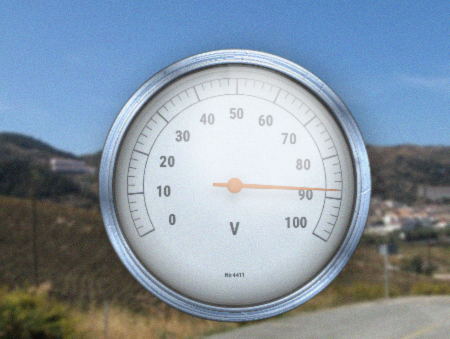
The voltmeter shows 88 V
